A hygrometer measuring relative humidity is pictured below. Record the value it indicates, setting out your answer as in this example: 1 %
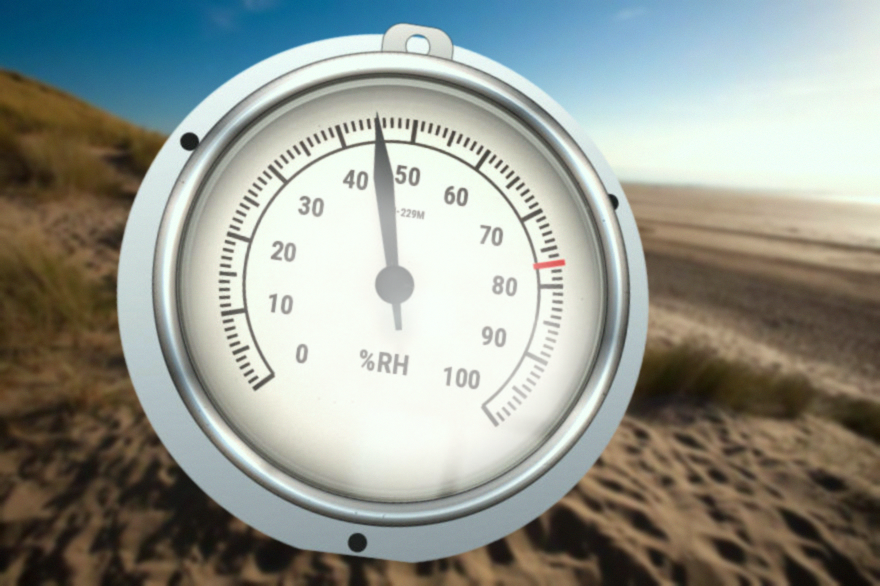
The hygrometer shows 45 %
